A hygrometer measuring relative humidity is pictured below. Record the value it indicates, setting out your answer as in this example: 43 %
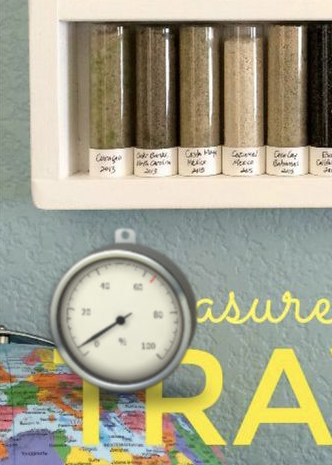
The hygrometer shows 4 %
